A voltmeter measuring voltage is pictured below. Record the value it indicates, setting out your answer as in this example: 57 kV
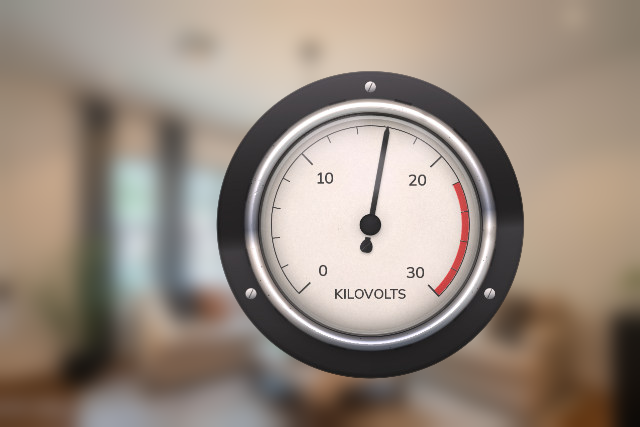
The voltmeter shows 16 kV
